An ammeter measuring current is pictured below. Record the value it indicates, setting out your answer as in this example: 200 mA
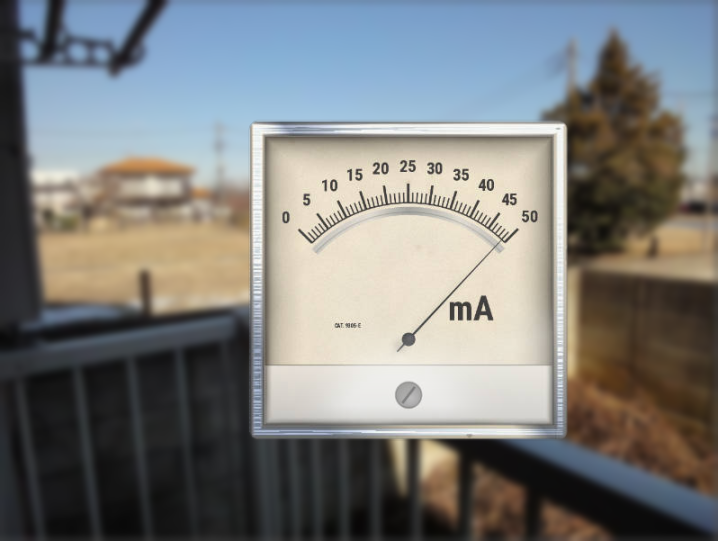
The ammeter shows 49 mA
